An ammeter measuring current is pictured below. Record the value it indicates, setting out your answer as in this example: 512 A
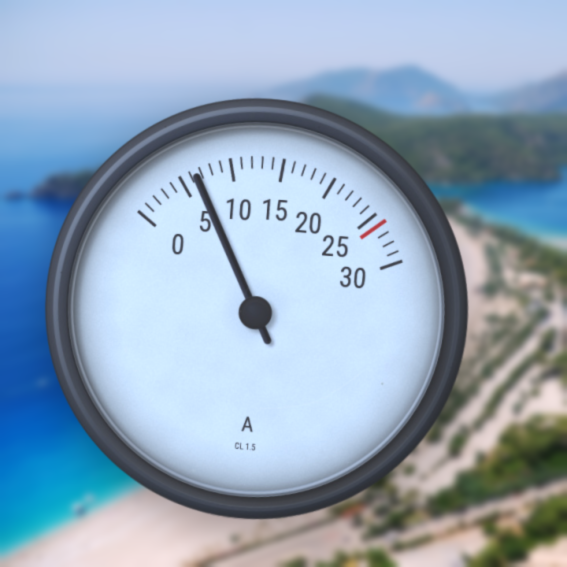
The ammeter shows 6.5 A
